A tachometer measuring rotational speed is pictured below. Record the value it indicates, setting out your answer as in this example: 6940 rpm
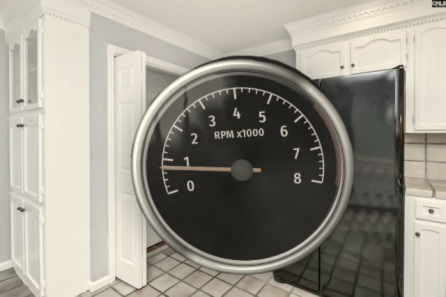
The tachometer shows 800 rpm
